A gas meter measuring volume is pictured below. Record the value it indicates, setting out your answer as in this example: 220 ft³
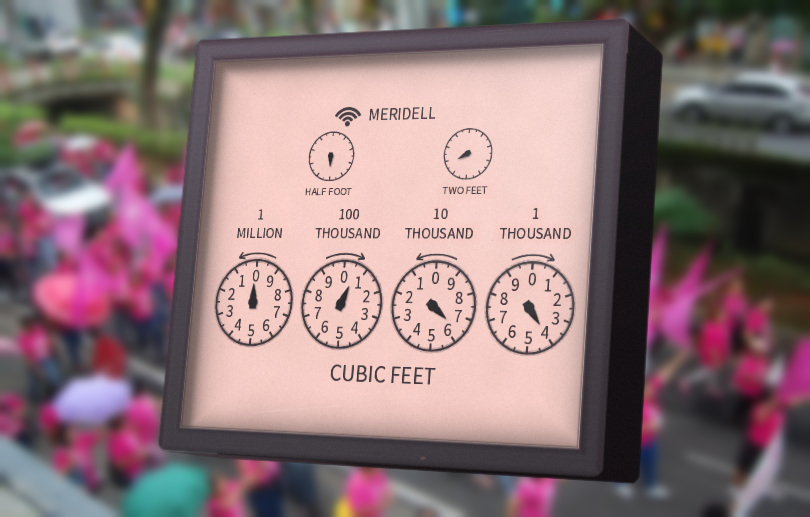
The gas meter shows 6400 ft³
